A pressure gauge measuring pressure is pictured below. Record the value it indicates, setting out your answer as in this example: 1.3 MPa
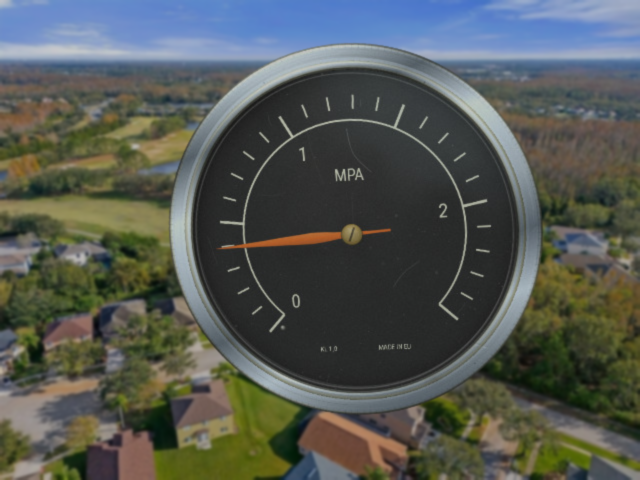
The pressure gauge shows 0.4 MPa
